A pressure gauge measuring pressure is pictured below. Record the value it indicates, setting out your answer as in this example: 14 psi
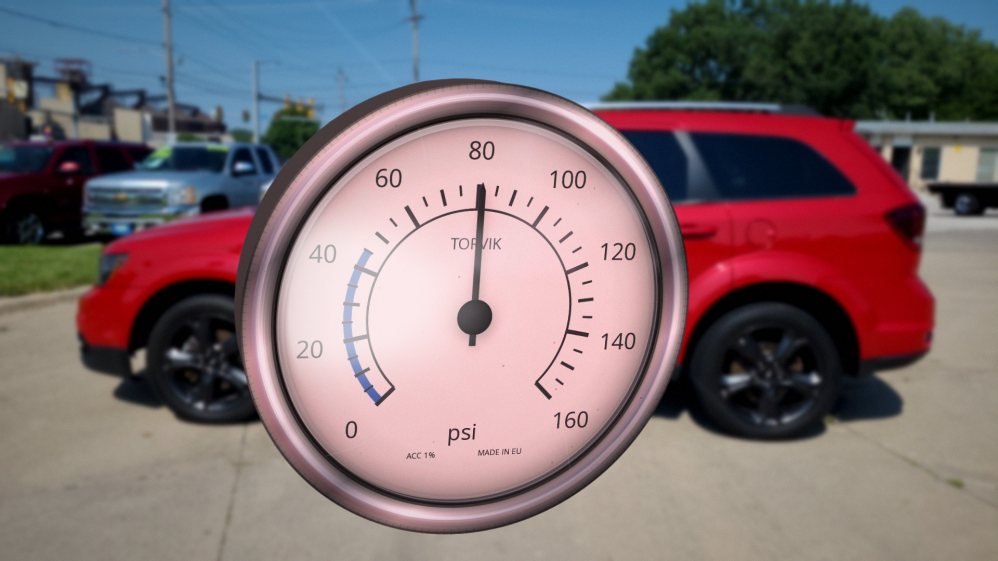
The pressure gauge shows 80 psi
